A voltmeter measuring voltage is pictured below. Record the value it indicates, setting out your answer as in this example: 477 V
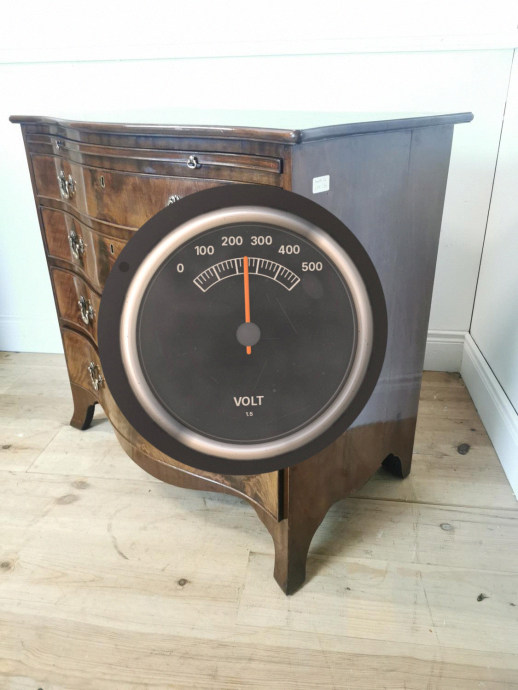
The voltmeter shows 240 V
